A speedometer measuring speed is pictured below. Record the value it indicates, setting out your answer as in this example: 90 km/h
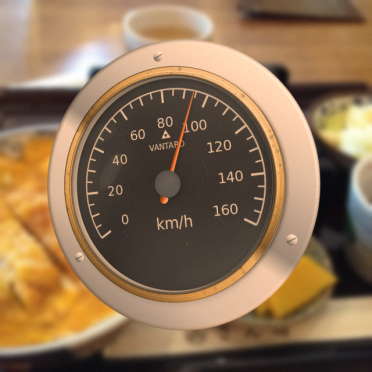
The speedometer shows 95 km/h
